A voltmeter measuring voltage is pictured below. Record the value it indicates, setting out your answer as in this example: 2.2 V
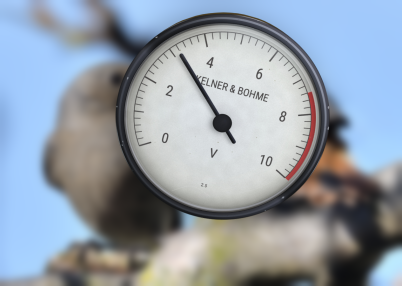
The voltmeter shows 3.2 V
